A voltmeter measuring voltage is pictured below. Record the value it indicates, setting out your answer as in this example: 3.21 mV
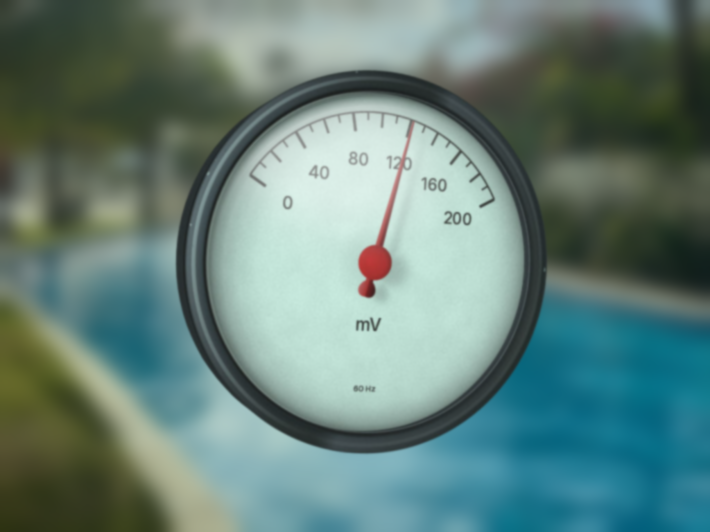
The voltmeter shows 120 mV
